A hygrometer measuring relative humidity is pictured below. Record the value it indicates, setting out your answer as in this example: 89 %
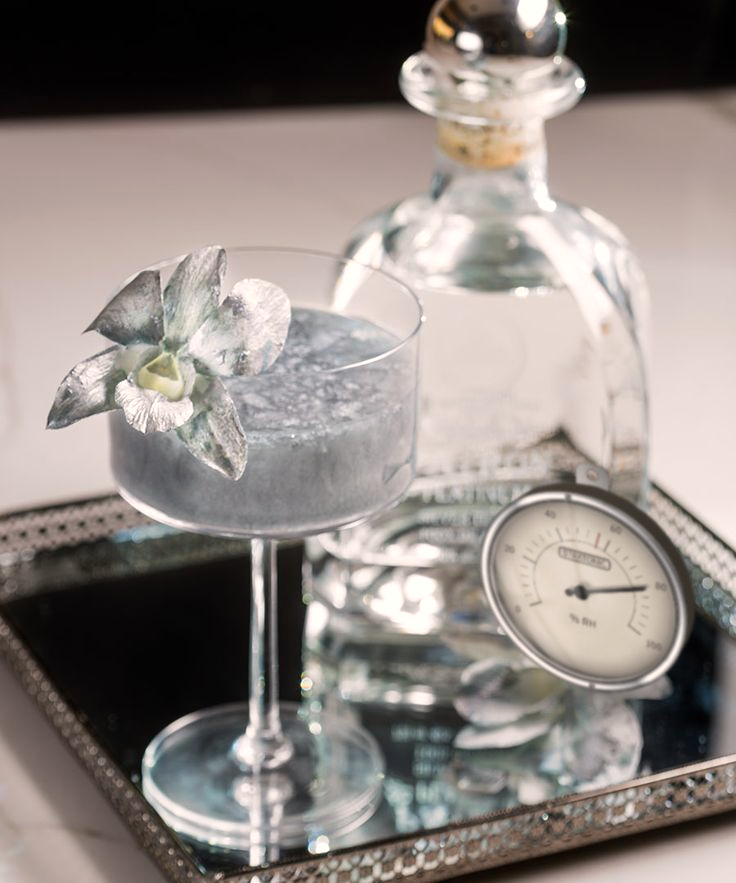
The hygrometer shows 80 %
